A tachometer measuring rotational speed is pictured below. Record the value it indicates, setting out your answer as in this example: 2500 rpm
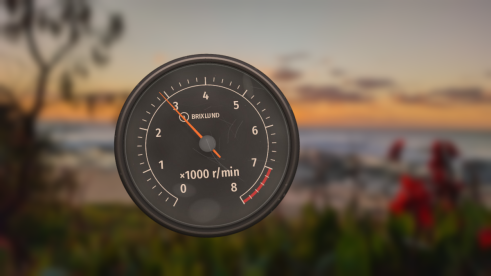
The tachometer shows 2900 rpm
